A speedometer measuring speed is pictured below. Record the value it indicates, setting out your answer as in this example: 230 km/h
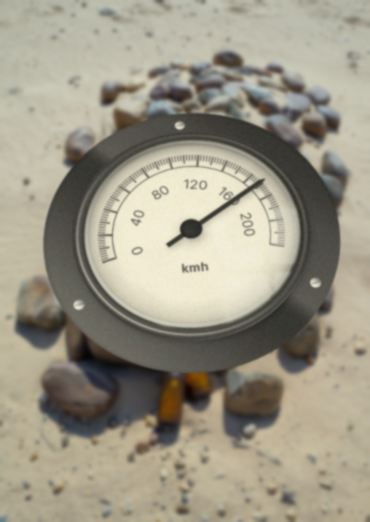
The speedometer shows 170 km/h
